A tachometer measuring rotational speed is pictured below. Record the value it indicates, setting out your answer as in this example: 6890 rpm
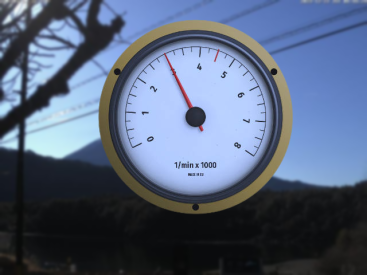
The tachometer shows 3000 rpm
